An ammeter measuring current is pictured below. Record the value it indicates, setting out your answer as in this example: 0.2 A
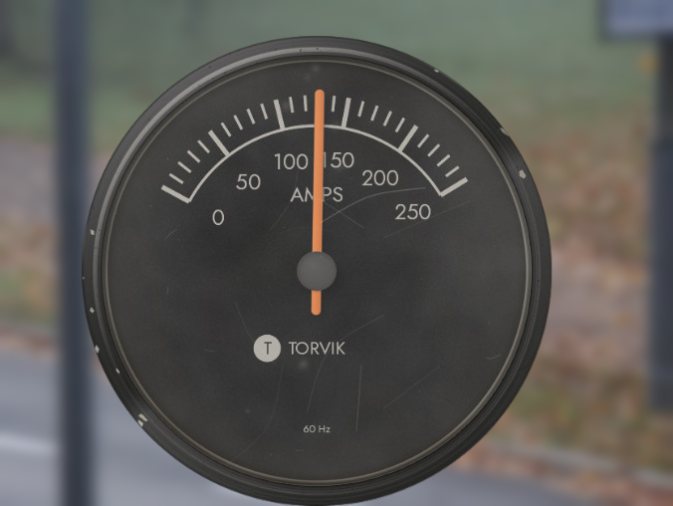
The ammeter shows 130 A
